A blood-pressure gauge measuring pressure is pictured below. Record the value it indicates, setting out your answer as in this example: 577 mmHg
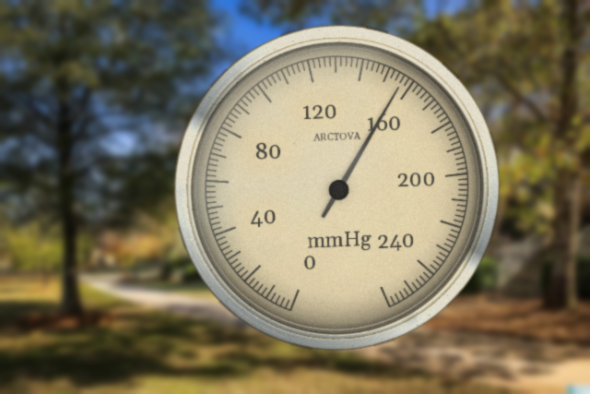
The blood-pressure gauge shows 156 mmHg
